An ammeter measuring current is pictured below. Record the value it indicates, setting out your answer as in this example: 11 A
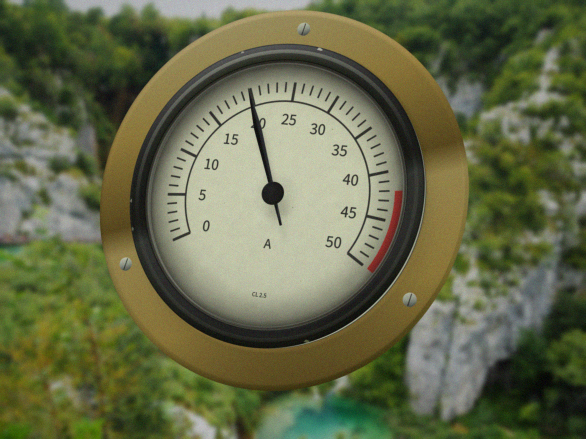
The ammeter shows 20 A
